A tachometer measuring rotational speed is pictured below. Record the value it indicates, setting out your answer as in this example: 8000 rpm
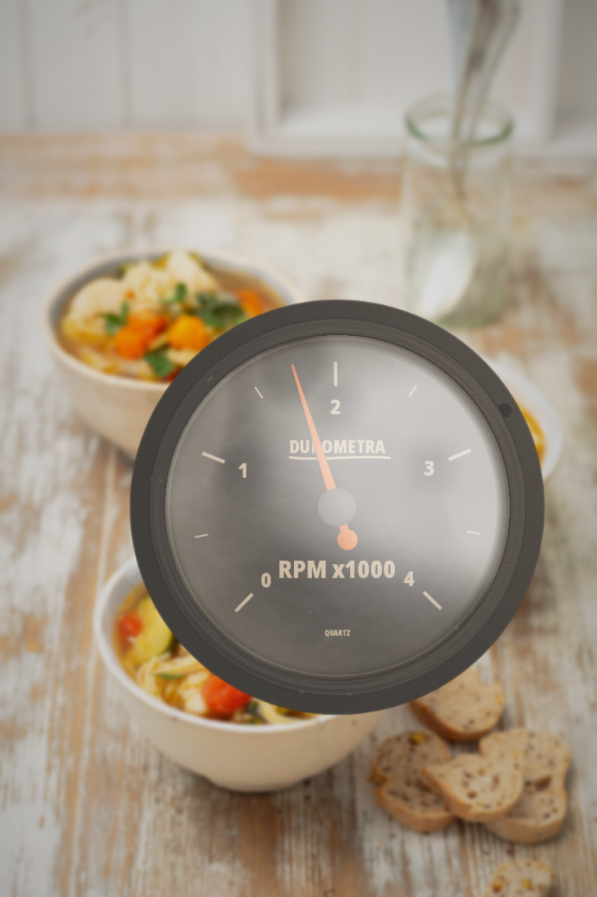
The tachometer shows 1750 rpm
